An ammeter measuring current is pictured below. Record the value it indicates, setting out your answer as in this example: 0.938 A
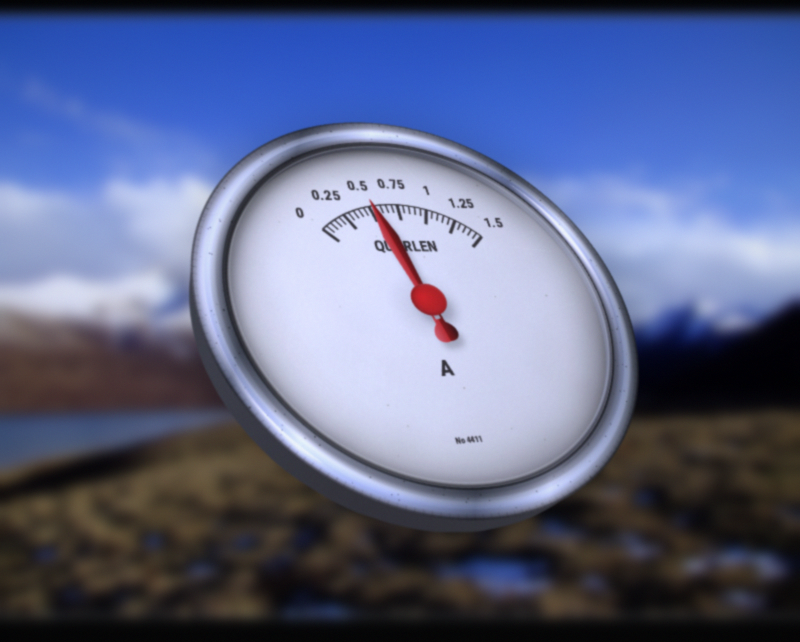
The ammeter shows 0.5 A
